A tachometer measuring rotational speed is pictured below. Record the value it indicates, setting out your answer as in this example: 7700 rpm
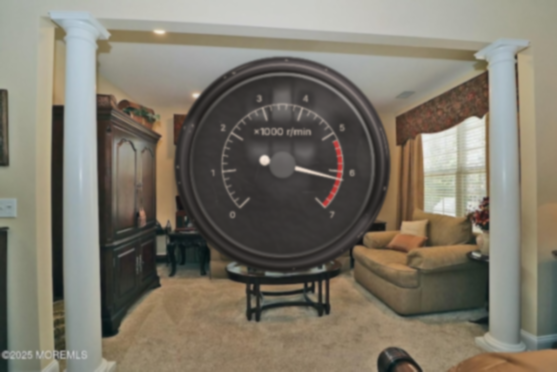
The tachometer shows 6200 rpm
